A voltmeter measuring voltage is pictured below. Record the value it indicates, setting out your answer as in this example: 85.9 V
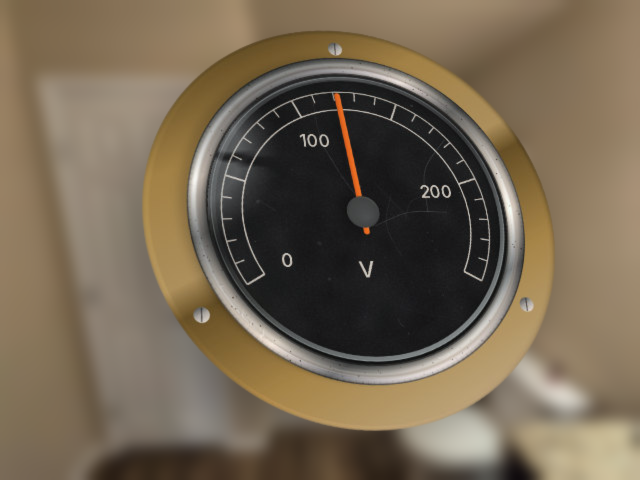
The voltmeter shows 120 V
